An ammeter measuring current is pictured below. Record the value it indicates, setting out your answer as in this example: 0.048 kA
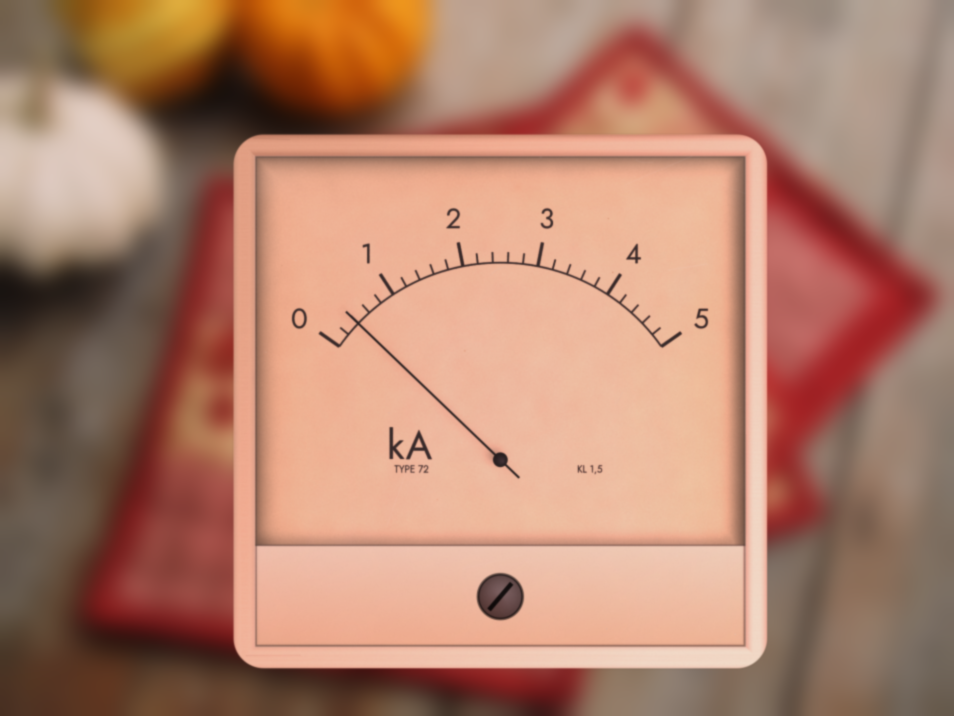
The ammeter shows 0.4 kA
